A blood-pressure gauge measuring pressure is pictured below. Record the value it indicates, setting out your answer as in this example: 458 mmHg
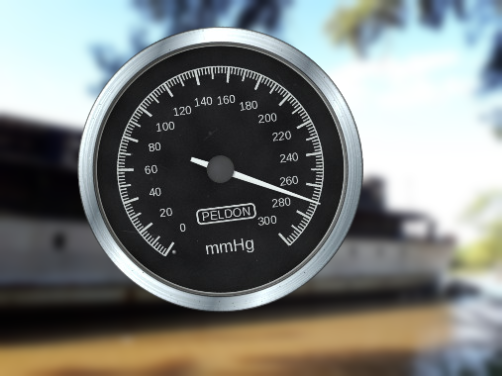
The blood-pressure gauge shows 270 mmHg
